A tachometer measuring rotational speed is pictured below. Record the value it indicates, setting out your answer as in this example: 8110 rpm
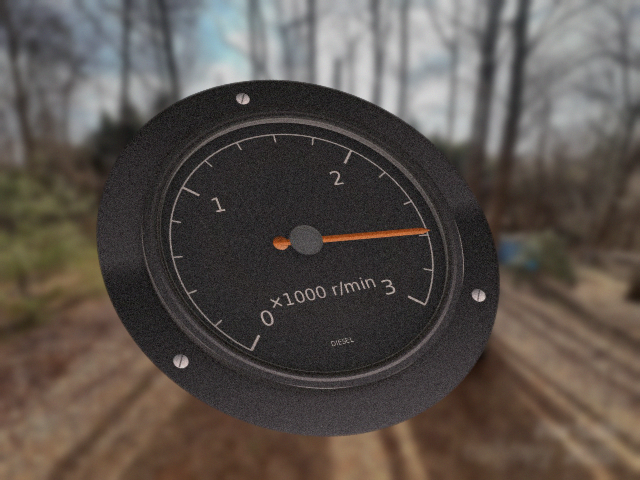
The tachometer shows 2600 rpm
